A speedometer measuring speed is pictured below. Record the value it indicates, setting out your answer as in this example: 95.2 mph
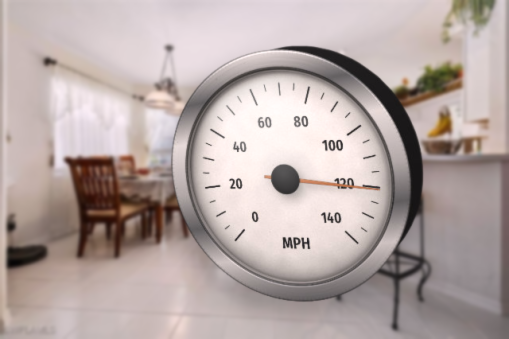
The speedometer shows 120 mph
